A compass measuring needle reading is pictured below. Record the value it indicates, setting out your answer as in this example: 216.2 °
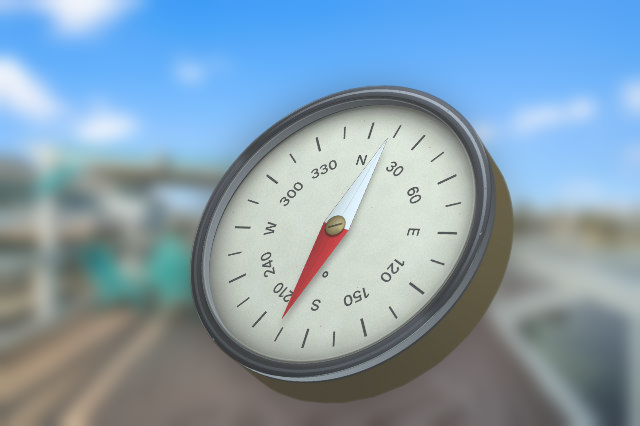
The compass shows 195 °
